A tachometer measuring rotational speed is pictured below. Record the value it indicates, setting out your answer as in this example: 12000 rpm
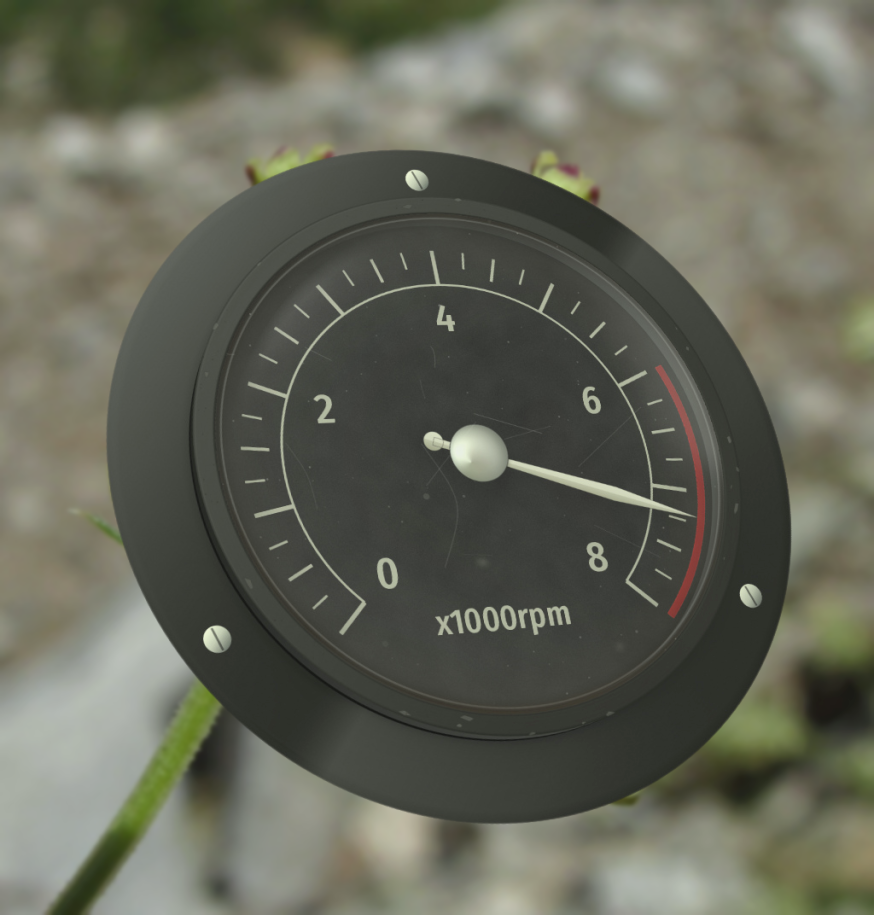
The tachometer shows 7250 rpm
